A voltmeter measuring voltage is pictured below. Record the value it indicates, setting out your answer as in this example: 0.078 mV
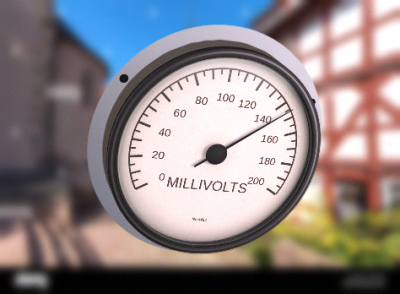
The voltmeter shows 145 mV
